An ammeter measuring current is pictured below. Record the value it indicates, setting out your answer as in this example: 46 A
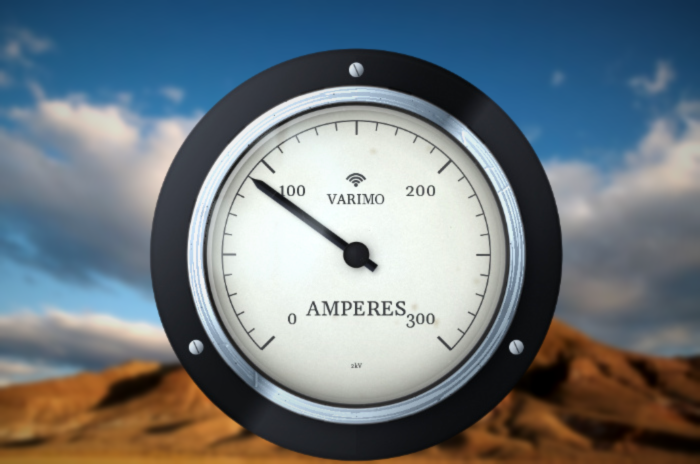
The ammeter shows 90 A
